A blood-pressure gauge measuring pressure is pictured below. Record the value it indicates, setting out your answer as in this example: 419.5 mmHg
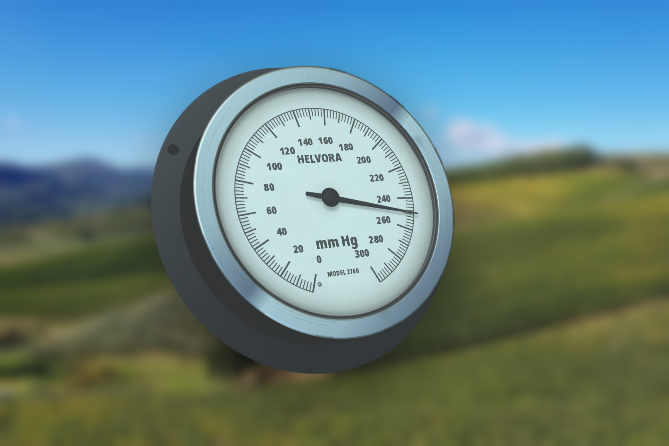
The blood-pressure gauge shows 250 mmHg
